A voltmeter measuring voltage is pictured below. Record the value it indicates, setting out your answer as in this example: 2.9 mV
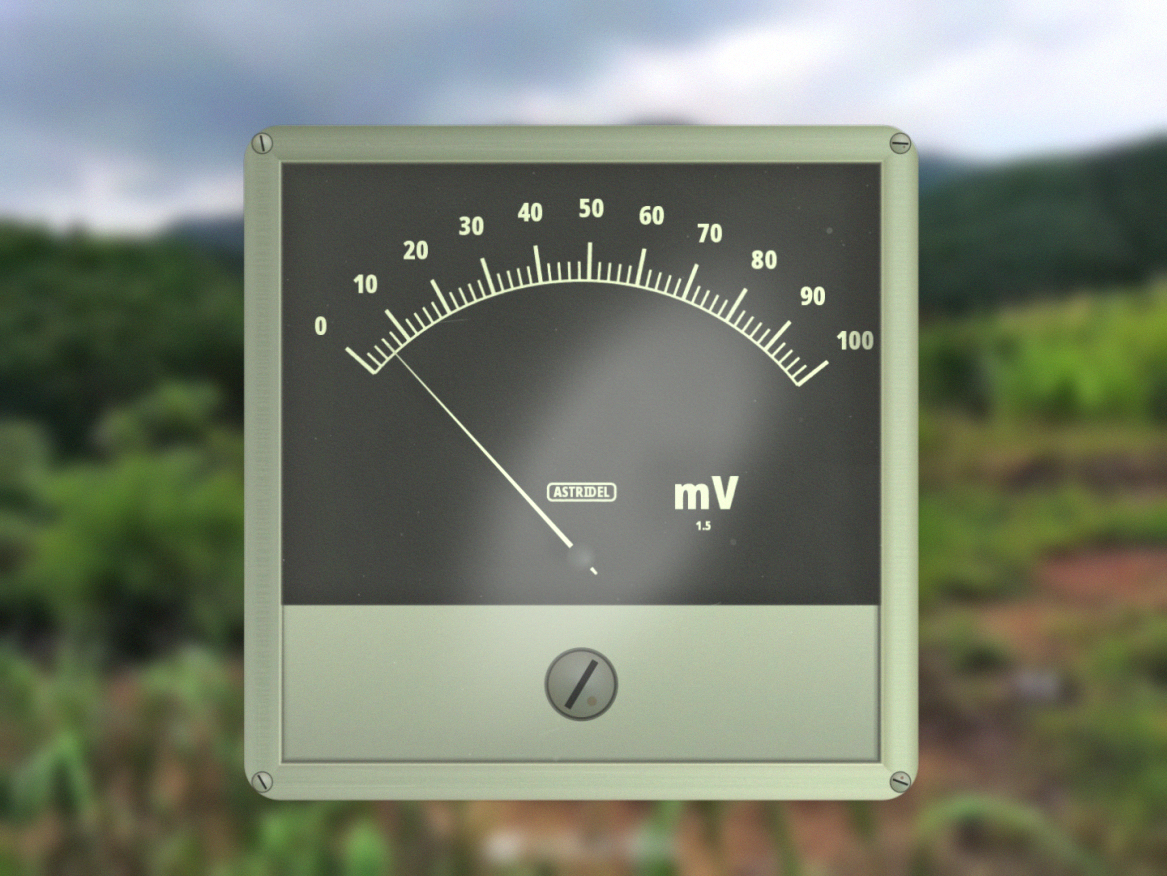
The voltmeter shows 6 mV
